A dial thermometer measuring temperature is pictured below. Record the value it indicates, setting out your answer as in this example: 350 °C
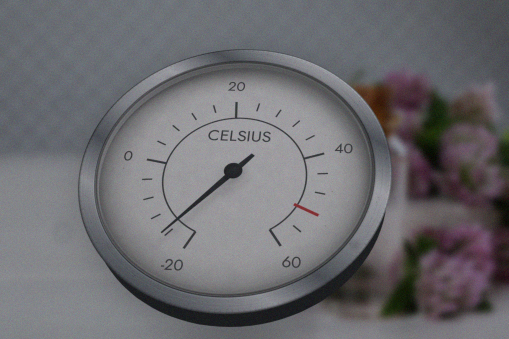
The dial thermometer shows -16 °C
